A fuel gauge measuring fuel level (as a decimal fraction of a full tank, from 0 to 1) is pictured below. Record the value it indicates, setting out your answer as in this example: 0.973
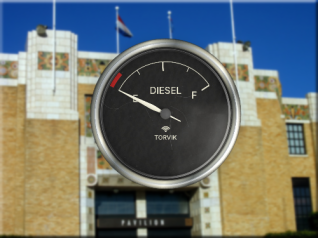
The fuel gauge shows 0
